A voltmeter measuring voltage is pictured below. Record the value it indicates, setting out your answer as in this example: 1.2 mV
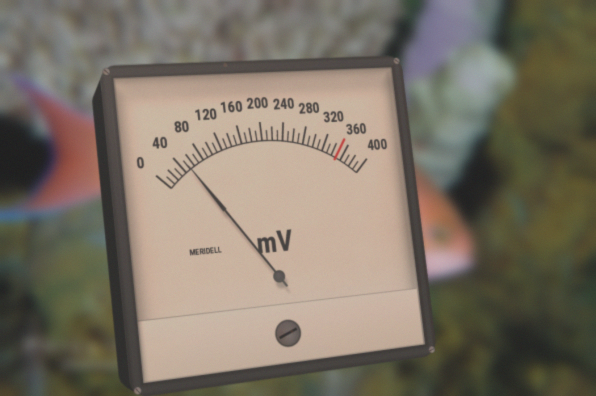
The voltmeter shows 50 mV
